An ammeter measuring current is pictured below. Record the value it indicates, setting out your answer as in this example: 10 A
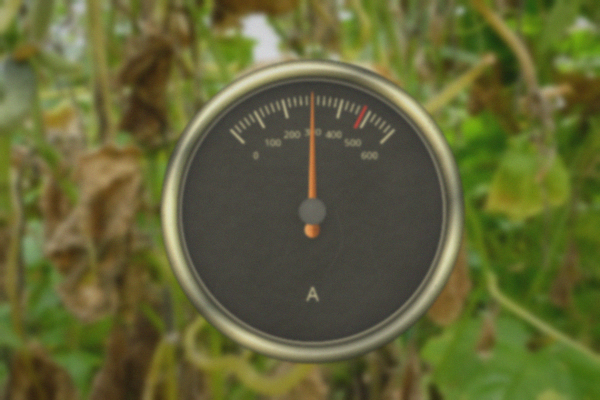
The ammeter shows 300 A
